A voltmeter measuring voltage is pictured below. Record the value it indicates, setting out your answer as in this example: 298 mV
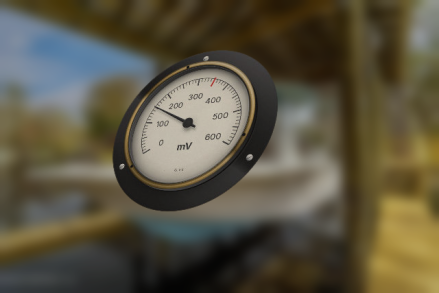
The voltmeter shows 150 mV
